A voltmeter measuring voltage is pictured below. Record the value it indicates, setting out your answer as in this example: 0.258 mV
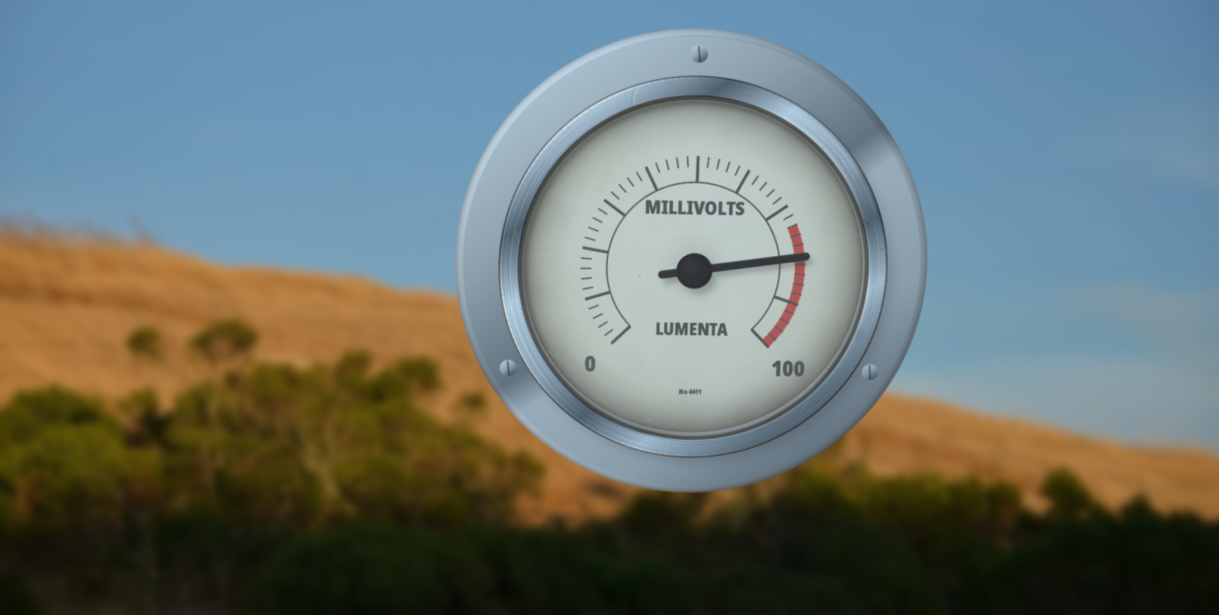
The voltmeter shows 80 mV
